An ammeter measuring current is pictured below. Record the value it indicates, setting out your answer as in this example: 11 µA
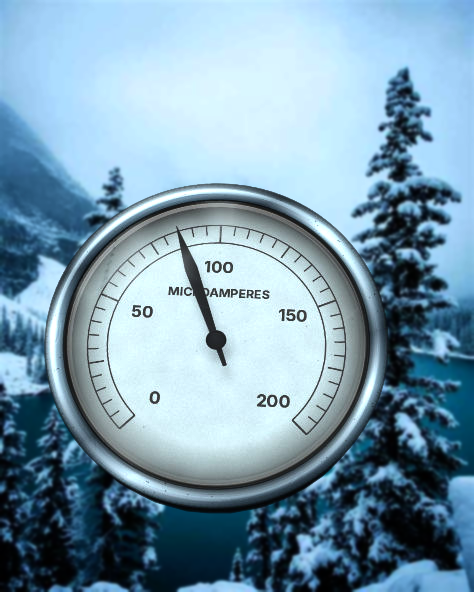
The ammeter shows 85 µA
